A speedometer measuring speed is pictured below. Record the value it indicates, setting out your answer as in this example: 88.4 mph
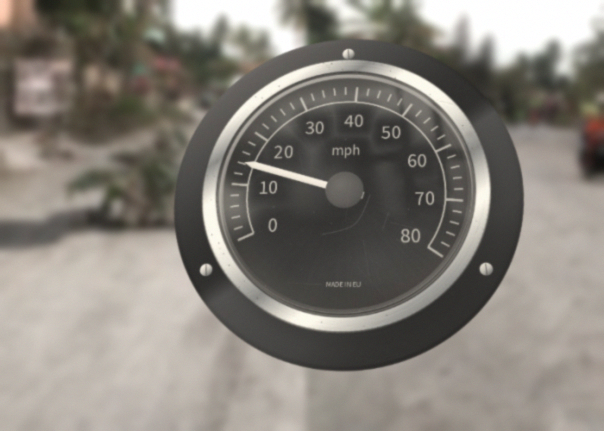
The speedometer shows 14 mph
